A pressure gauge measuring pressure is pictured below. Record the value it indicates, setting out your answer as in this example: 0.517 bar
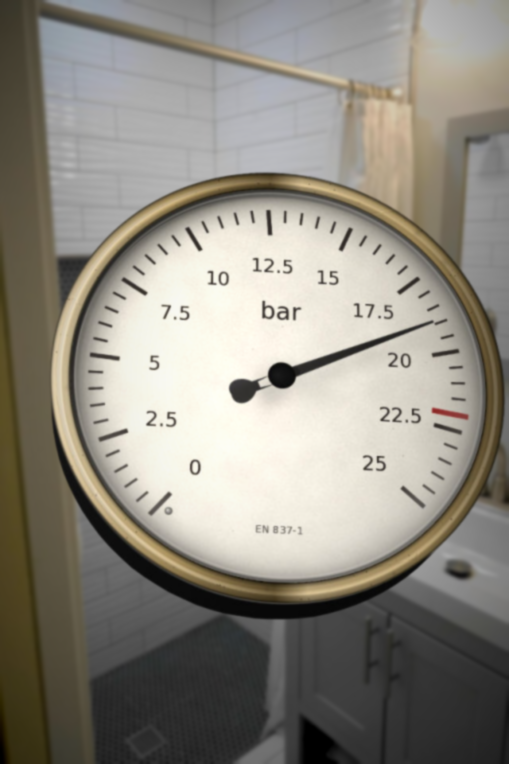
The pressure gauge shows 19 bar
